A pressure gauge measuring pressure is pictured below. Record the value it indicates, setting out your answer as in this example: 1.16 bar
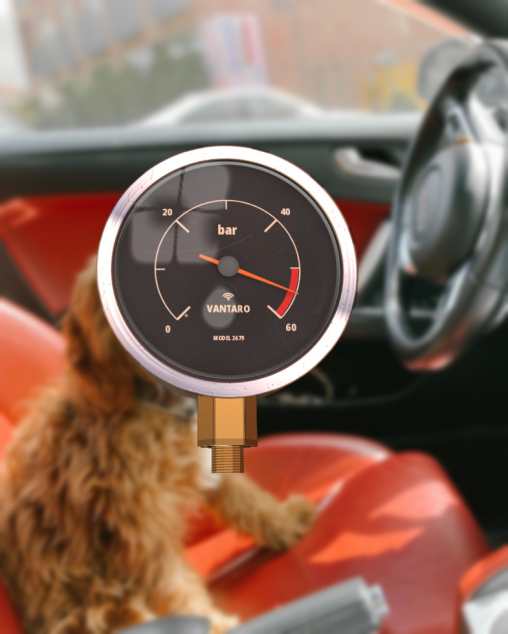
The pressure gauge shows 55 bar
